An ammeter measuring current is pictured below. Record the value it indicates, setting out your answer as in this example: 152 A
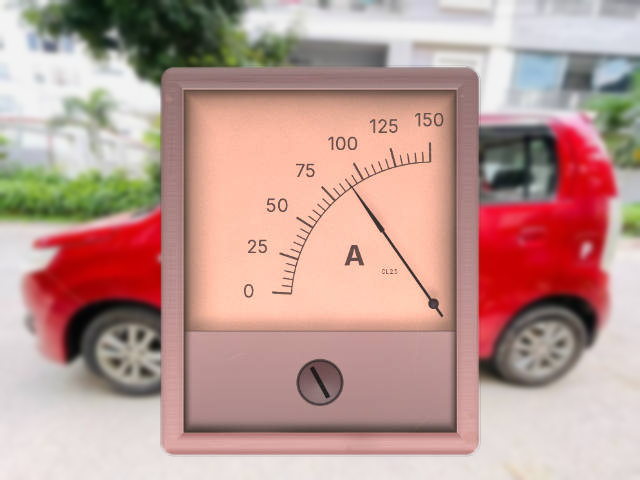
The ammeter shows 90 A
